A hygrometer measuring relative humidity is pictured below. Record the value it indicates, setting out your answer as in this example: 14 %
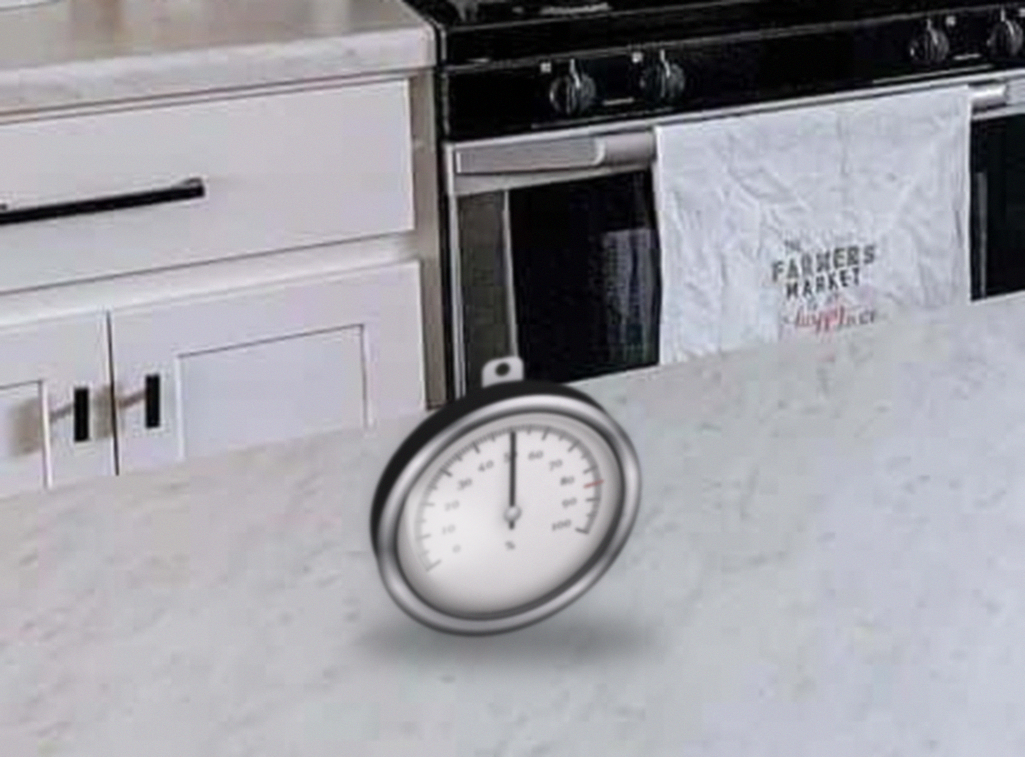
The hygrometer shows 50 %
